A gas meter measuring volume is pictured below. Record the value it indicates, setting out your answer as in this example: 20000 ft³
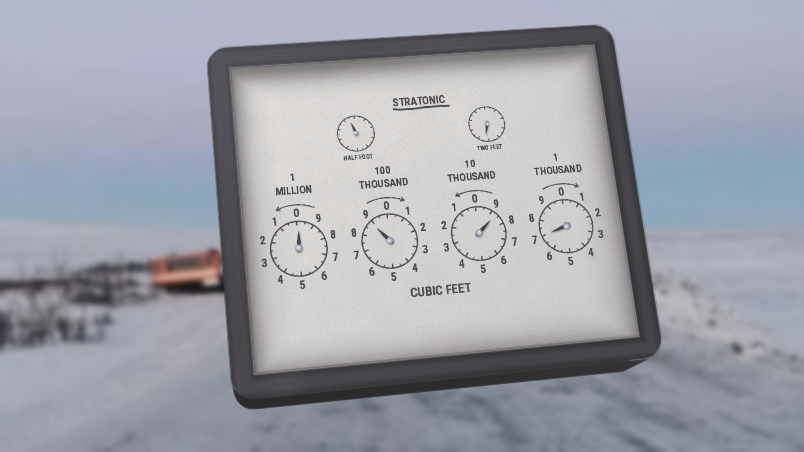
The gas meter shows 988700 ft³
